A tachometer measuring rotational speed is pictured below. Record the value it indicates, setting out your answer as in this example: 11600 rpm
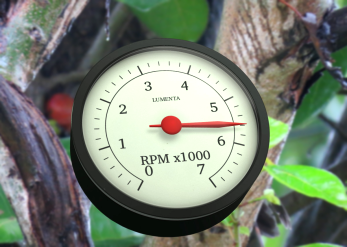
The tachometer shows 5600 rpm
